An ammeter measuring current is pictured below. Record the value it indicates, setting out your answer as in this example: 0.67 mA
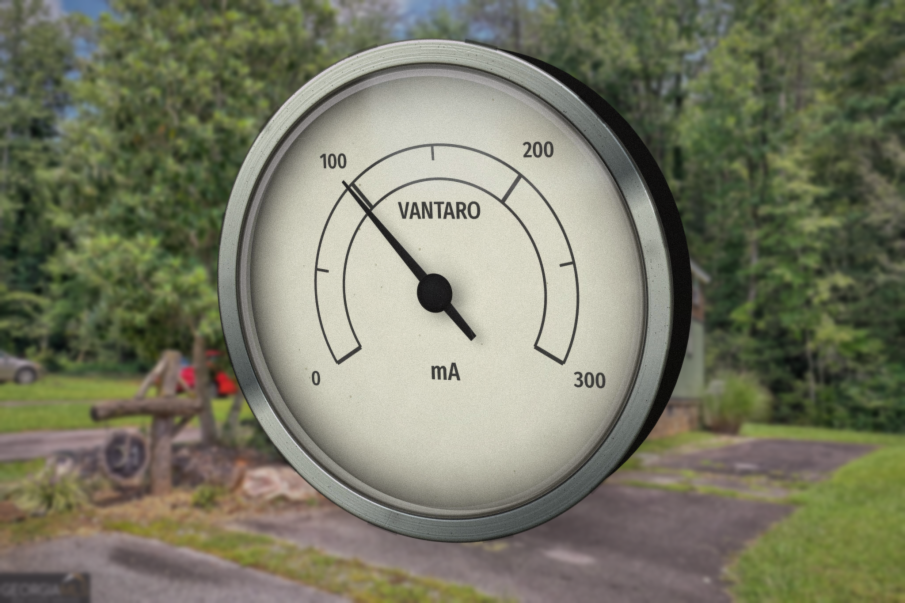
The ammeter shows 100 mA
